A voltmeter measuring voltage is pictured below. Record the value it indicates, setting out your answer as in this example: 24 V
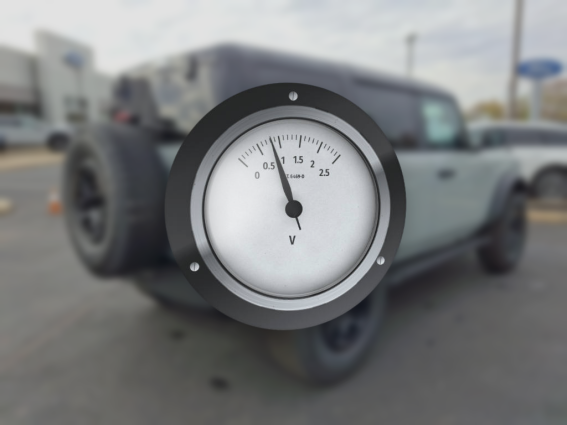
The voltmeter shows 0.8 V
